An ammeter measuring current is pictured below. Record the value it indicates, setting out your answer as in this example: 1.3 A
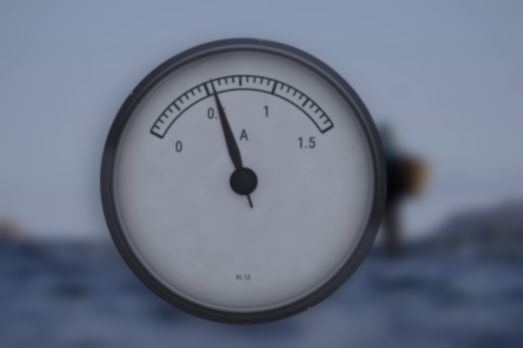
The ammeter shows 0.55 A
